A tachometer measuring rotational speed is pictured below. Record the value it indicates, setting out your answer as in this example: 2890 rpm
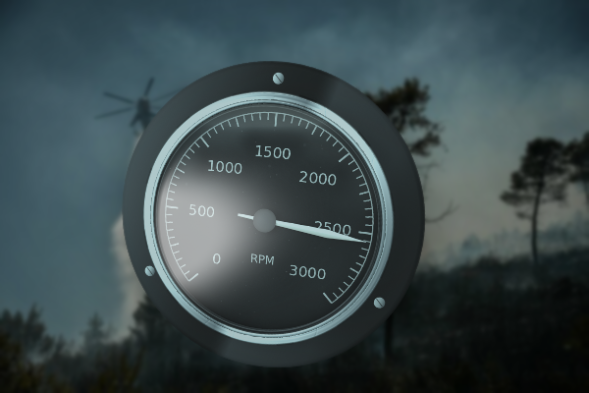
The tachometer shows 2550 rpm
